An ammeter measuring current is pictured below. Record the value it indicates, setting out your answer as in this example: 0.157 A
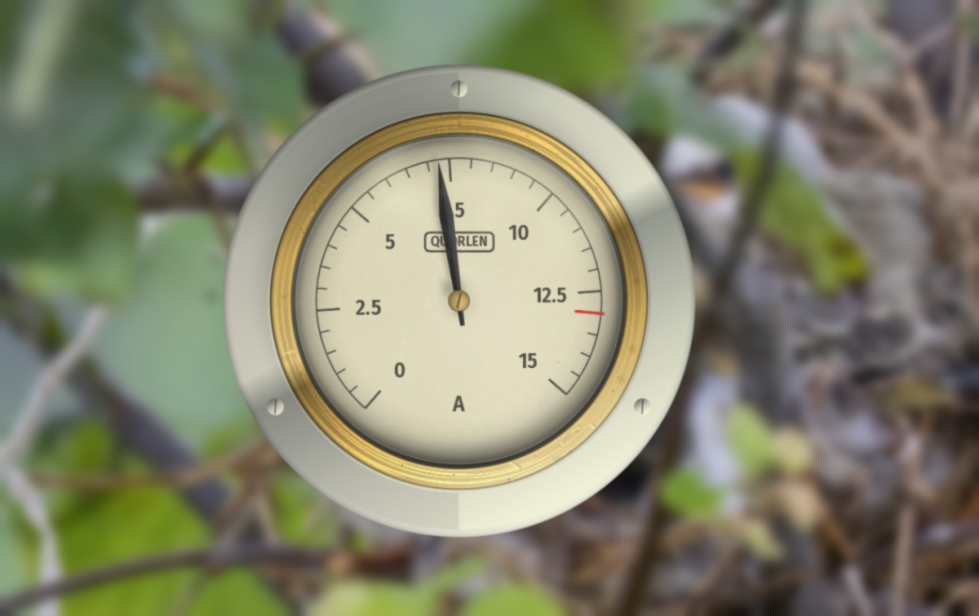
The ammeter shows 7.25 A
